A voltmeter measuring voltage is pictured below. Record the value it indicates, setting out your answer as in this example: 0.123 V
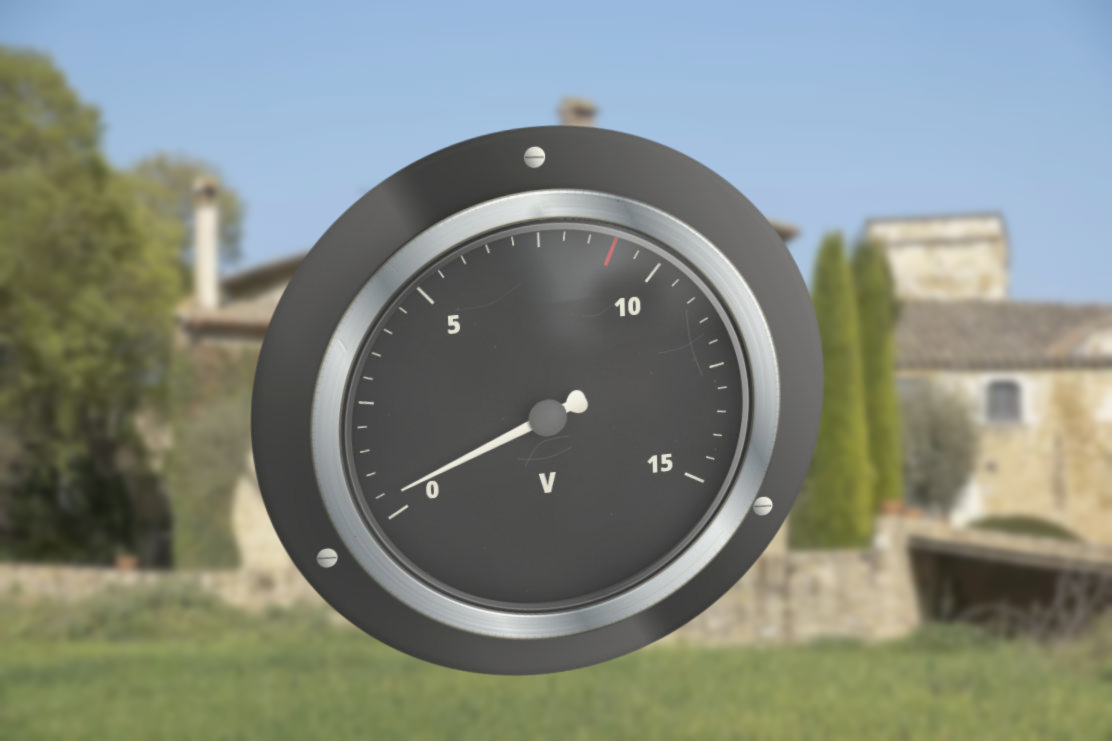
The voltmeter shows 0.5 V
